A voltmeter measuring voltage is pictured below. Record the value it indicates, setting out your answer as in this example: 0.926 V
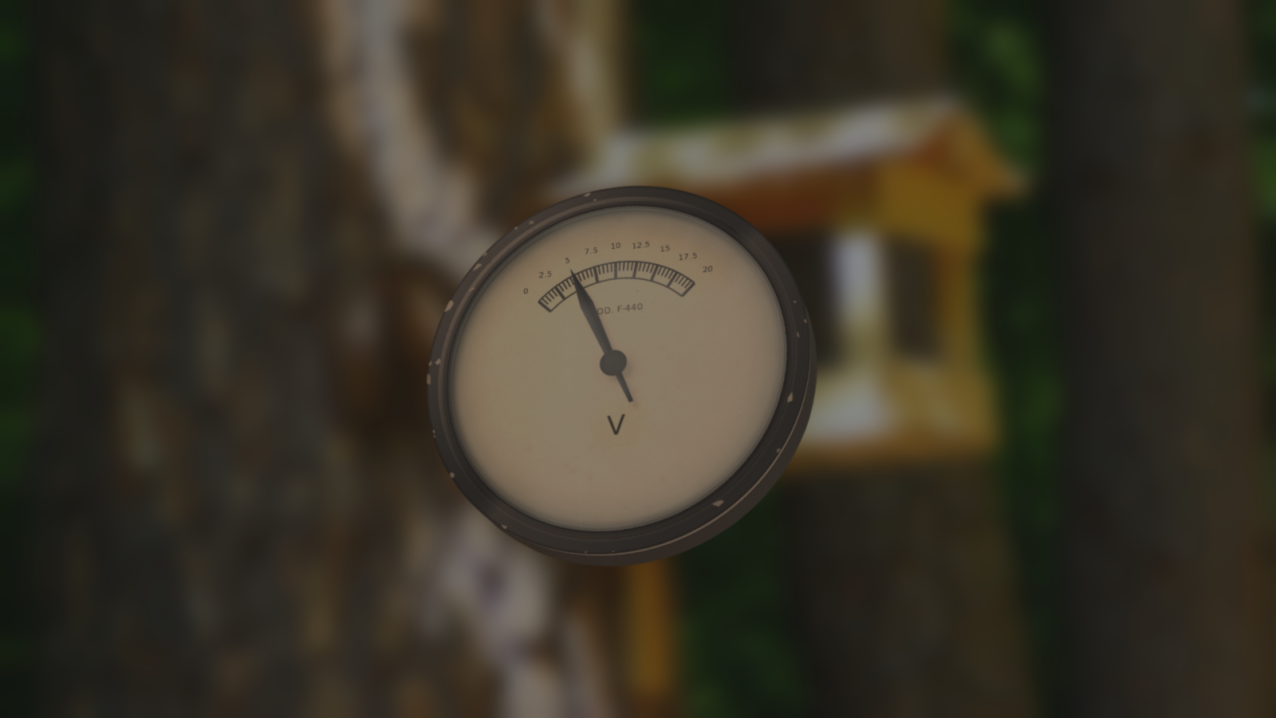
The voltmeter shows 5 V
